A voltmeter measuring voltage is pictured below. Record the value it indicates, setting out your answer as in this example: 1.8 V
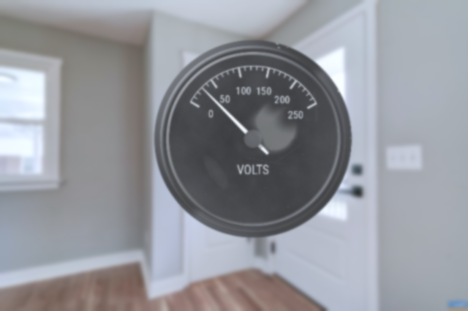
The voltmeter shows 30 V
